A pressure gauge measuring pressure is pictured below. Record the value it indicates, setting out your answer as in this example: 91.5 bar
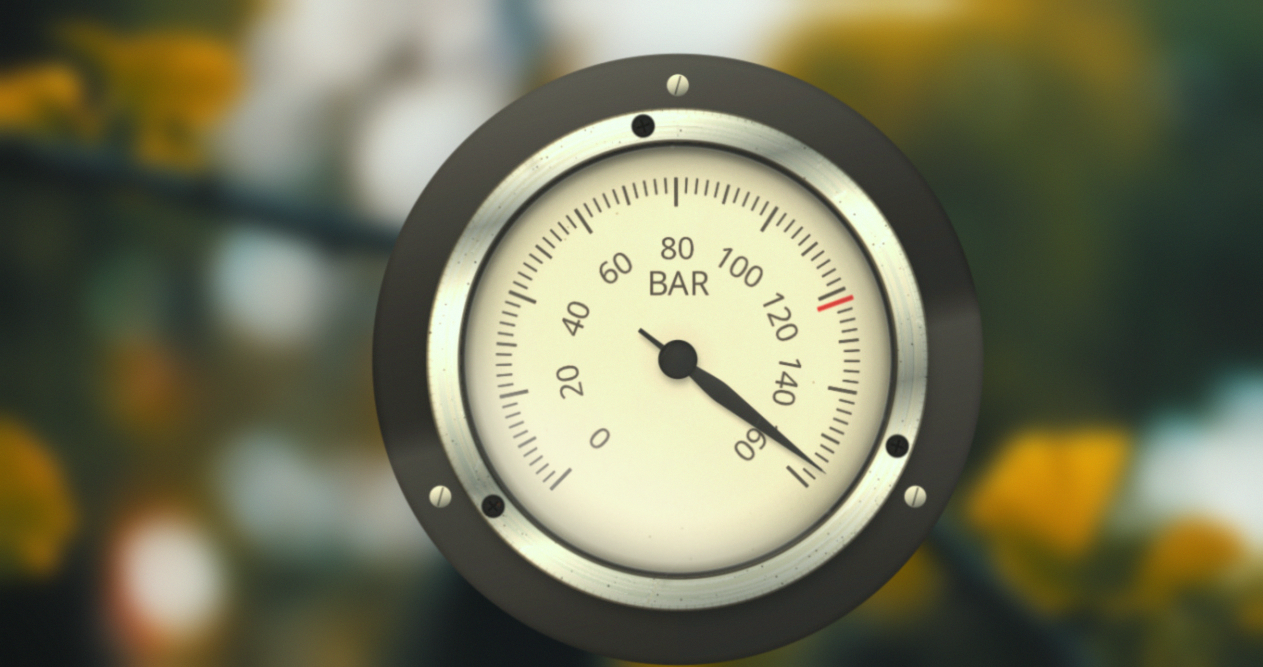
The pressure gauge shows 156 bar
